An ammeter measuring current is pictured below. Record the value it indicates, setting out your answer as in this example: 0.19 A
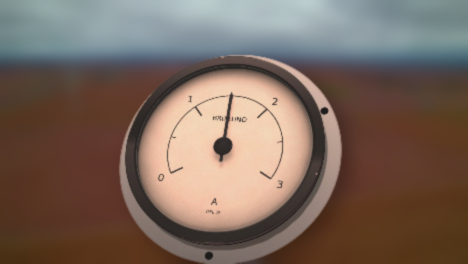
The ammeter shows 1.5 A
